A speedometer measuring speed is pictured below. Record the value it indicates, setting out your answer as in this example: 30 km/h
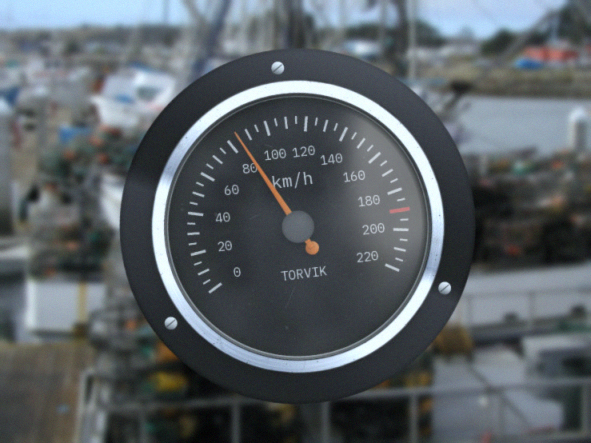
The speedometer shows 85 km/h
